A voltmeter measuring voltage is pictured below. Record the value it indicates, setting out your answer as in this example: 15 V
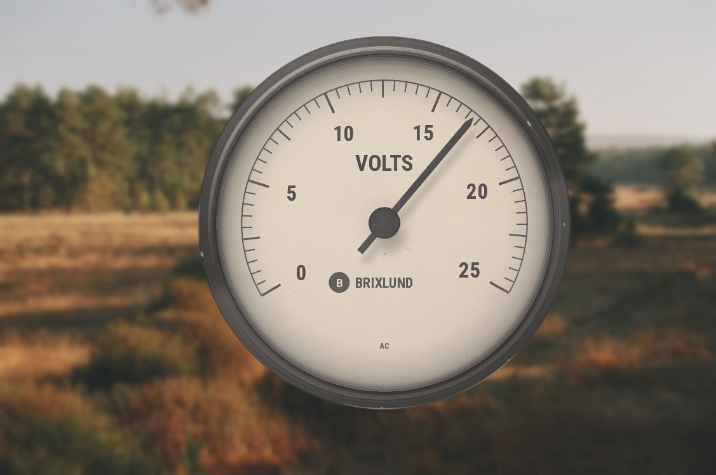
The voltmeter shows 16.75 V
